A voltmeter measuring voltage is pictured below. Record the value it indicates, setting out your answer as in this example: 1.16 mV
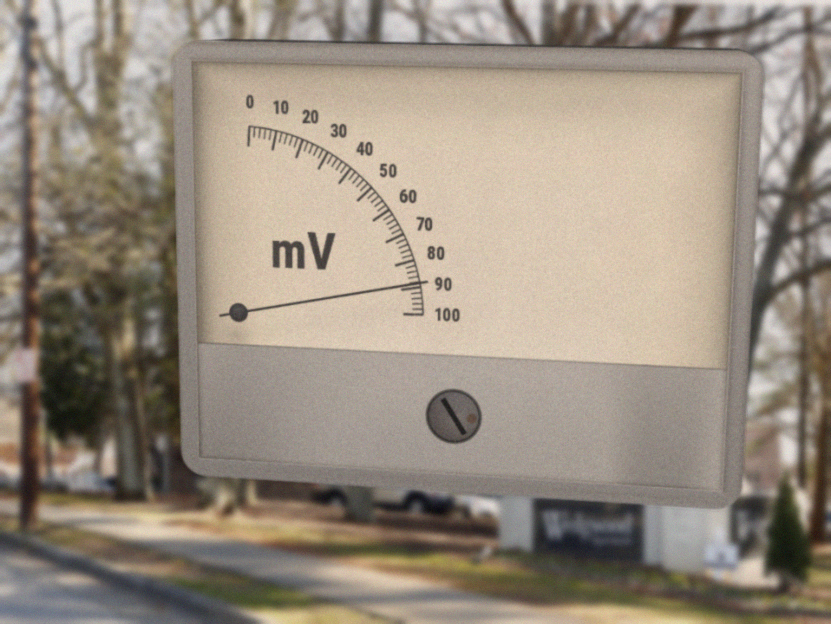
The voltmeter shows 88 mV
